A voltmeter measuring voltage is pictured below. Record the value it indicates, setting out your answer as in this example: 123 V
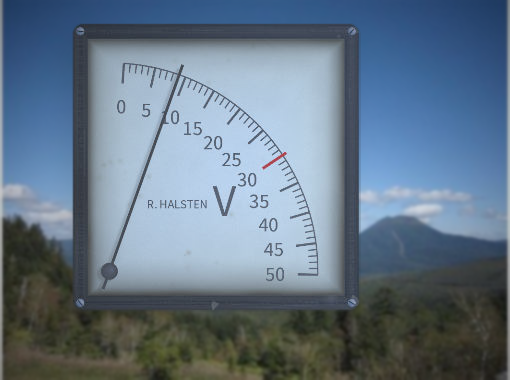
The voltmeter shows 9 V
